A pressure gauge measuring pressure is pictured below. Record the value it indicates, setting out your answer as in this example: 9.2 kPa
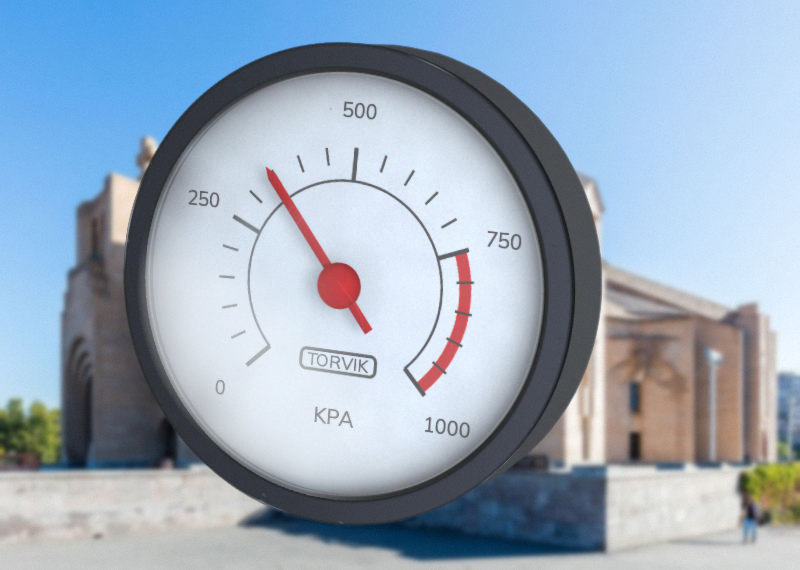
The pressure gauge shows 350 kPa
